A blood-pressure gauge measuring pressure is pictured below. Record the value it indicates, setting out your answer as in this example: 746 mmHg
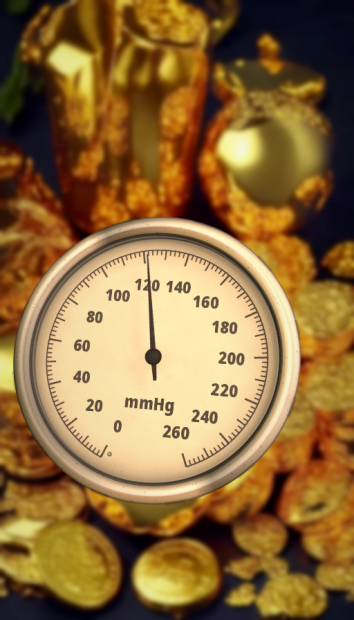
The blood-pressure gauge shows 122 mmHg
